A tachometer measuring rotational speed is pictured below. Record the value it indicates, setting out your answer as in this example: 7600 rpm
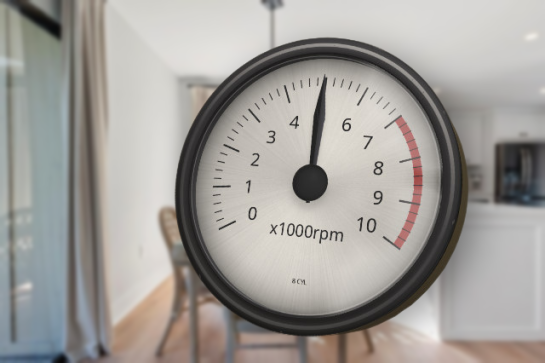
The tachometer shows 5000 rpm
